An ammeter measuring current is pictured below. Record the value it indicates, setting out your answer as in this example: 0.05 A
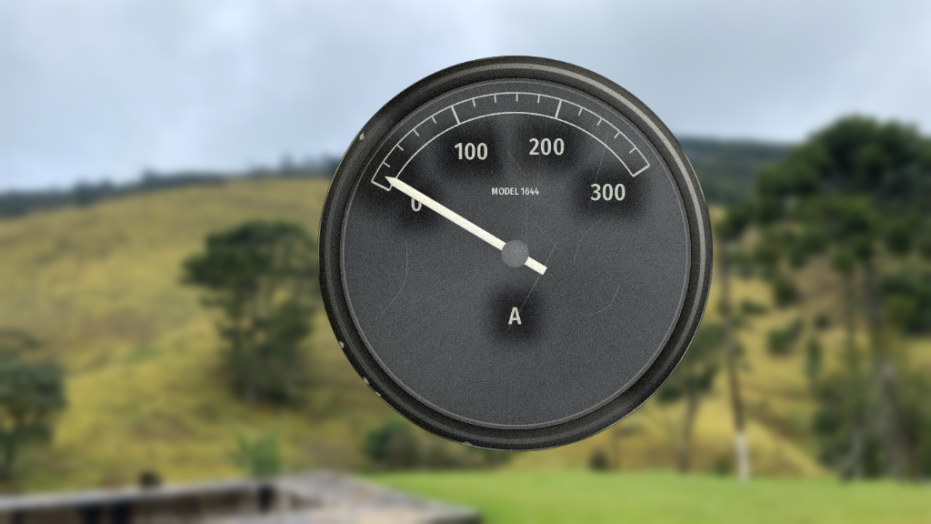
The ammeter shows 10 A
